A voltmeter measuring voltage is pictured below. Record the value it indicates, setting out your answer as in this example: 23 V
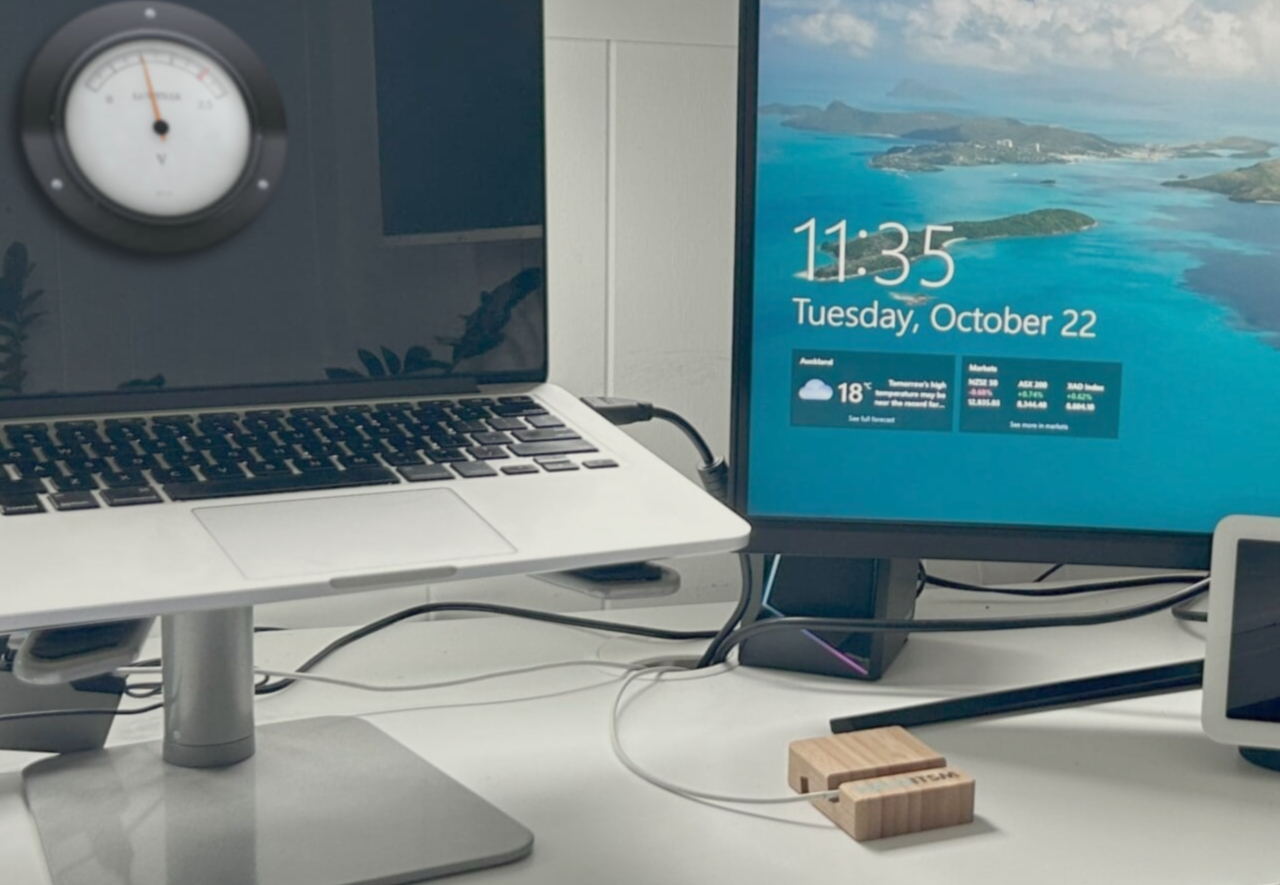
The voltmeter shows 1 V
